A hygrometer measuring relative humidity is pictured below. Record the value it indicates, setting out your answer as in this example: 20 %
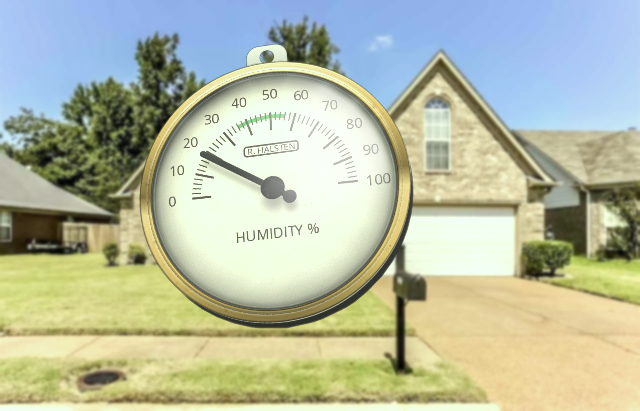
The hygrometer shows 18 %
